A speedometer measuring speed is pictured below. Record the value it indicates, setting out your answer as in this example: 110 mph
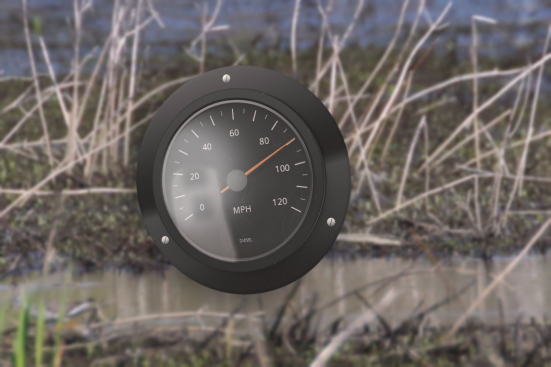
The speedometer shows 90 mph
